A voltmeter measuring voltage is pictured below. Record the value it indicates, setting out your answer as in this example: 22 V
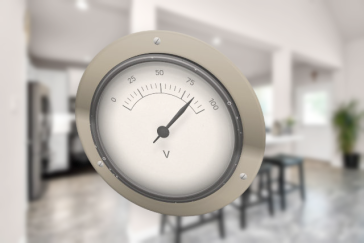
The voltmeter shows 85 V
